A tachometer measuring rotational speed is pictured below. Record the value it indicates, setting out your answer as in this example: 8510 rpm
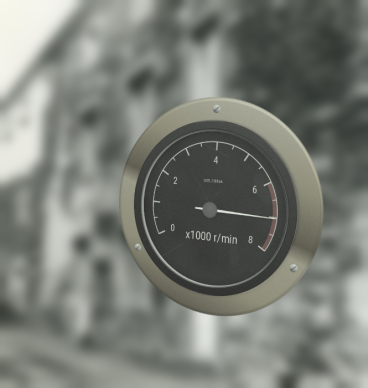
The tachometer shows 7000 rpm
